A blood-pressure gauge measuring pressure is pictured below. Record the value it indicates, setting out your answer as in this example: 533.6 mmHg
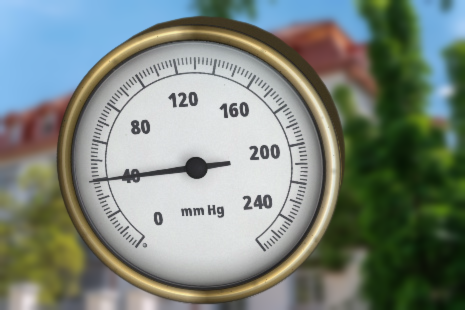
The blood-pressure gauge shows 40 mmHg
